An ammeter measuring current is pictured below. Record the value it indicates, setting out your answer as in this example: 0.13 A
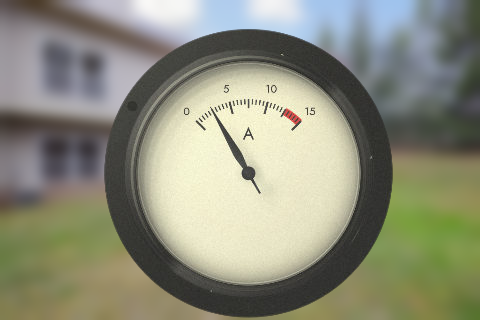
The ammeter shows 2.5 A
